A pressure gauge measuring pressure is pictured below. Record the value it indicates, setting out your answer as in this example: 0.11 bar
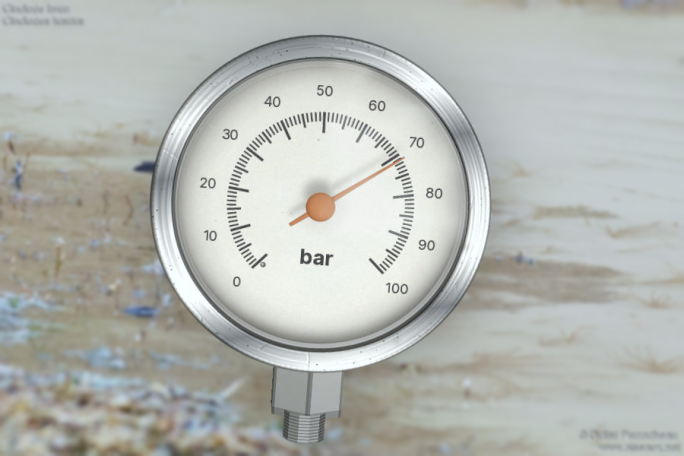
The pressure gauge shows 71 bar
